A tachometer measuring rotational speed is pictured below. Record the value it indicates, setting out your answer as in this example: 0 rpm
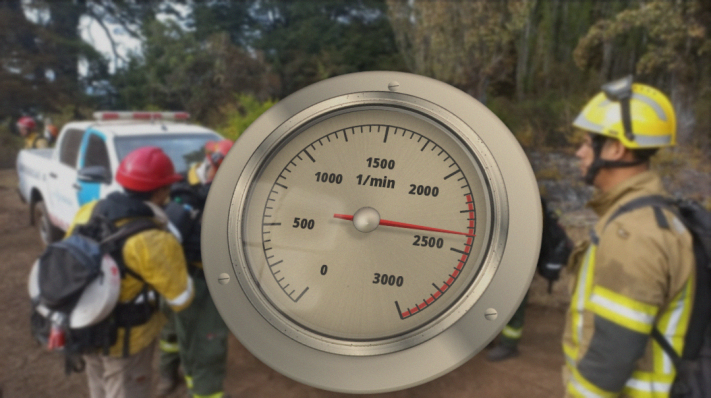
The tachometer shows 2400 rpm
